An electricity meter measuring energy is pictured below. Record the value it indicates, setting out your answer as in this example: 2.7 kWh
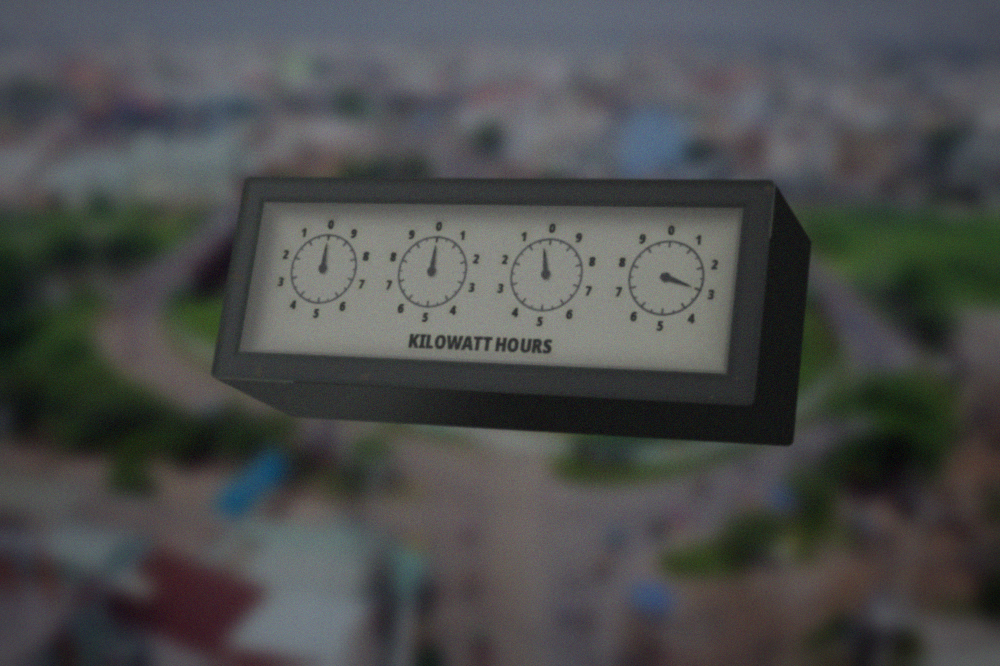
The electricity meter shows 3 kWh
